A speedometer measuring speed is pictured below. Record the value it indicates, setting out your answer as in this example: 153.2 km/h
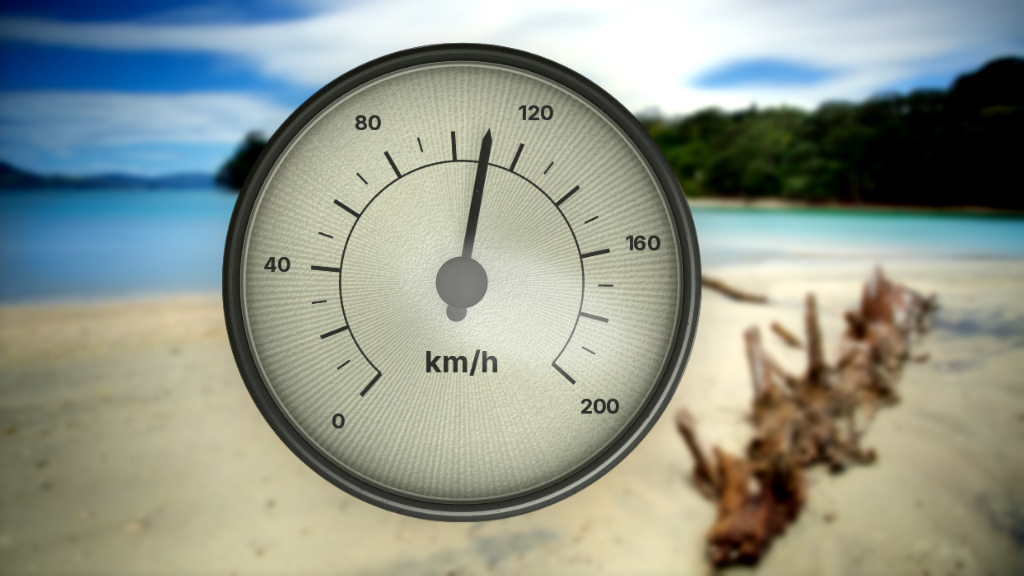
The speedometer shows 110 km/h
